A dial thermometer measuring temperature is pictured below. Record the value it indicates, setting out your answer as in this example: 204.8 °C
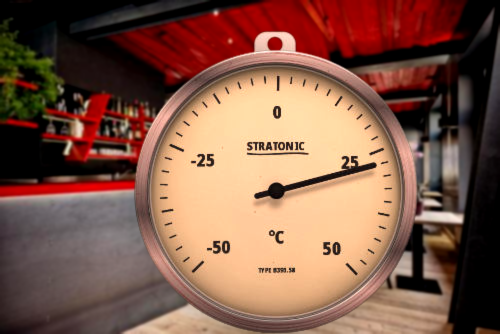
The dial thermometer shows 27.5 °C
